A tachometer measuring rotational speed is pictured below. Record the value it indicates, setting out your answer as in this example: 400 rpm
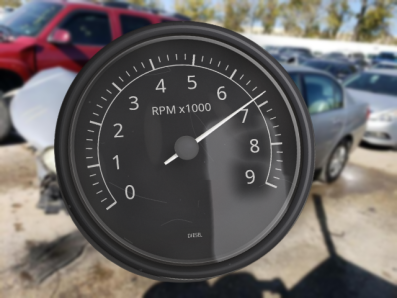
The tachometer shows 6800 rpm
